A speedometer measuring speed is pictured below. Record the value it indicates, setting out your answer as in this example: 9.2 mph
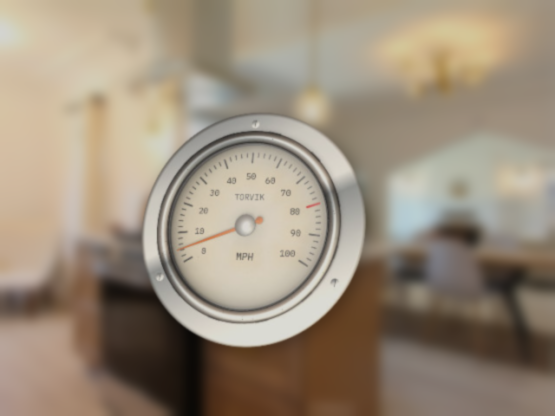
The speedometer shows 4 mph
